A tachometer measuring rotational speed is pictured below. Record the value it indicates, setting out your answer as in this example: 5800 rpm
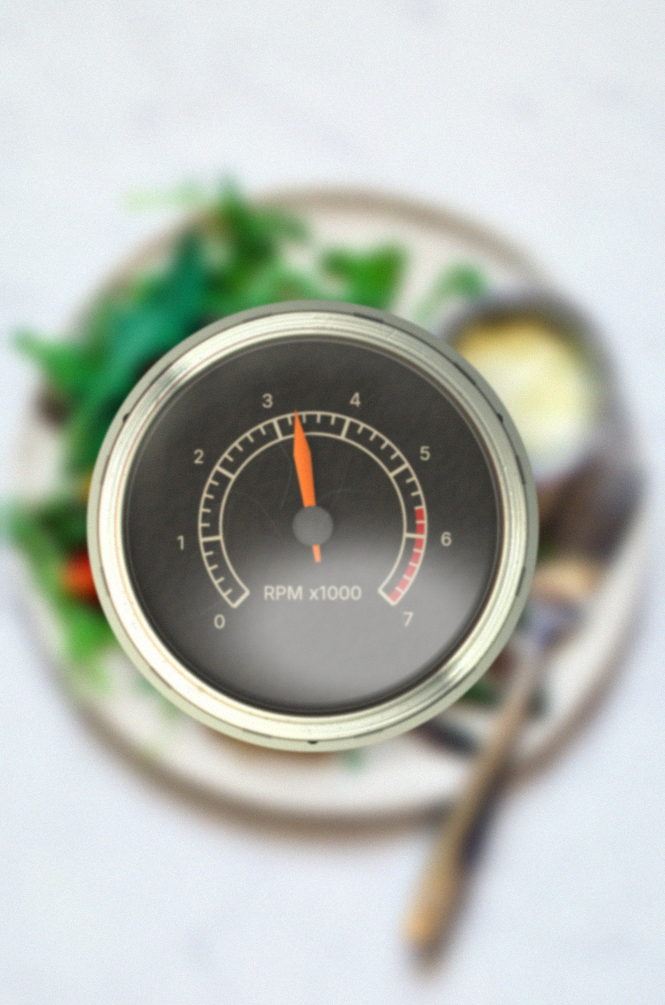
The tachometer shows 3300 rpm
